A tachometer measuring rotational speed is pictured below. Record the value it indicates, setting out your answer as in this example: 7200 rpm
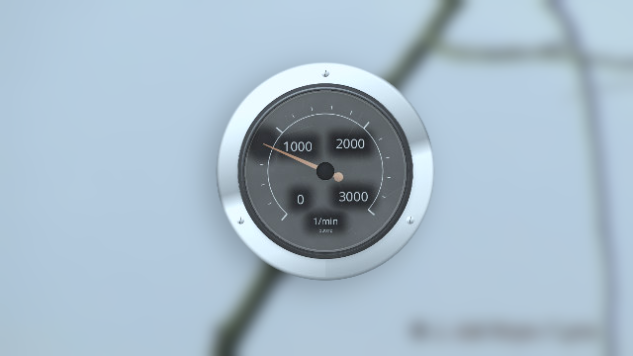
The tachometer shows 800 rpm
